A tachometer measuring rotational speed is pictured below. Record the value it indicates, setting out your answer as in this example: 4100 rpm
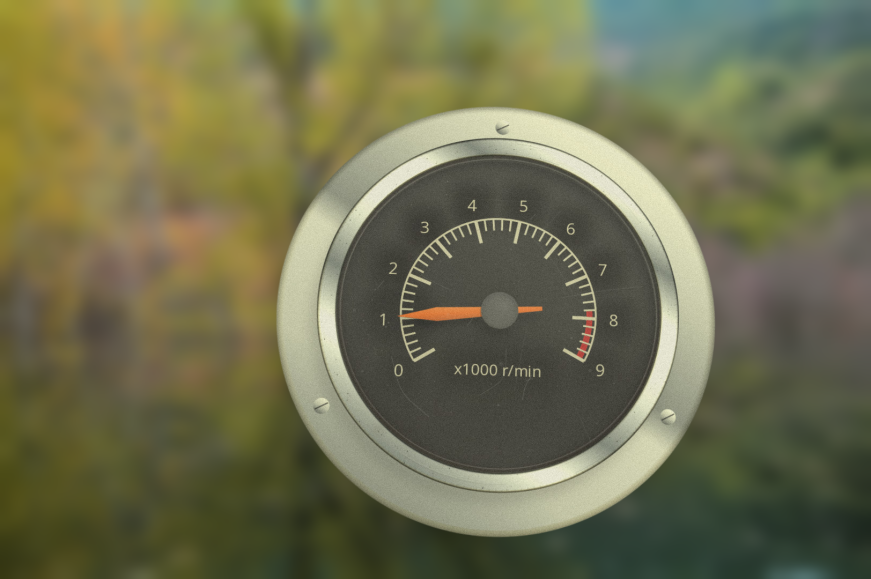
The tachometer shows 1000 rpm
